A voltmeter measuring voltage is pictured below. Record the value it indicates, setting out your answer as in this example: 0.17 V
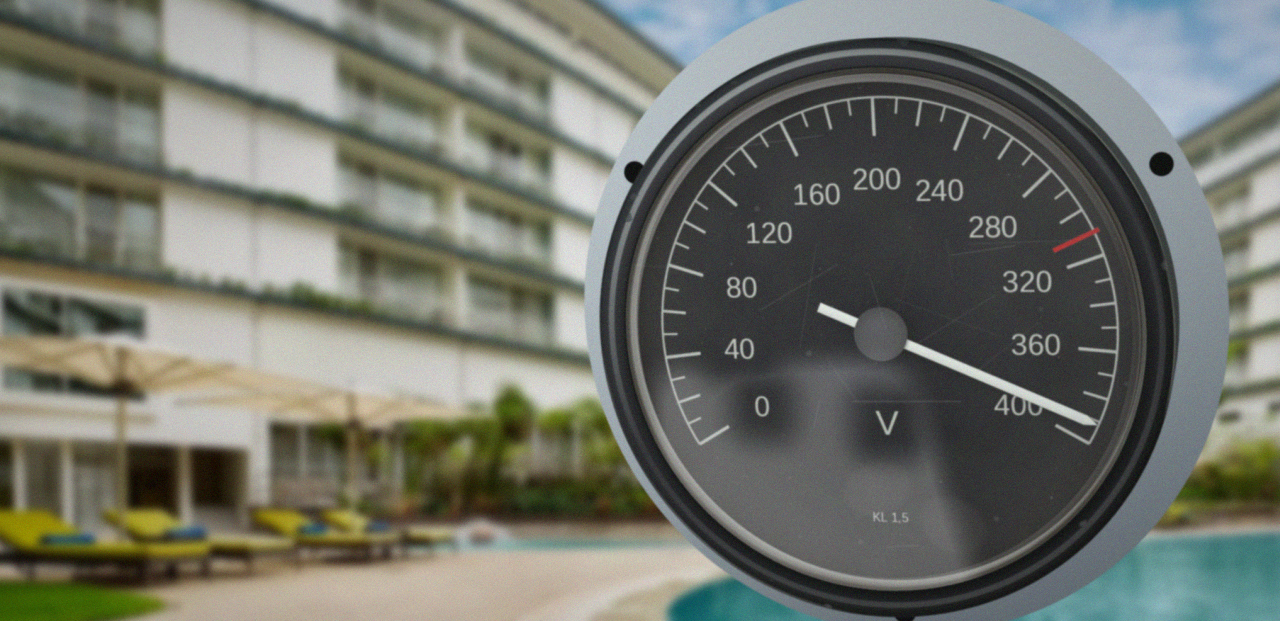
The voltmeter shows 390 V
